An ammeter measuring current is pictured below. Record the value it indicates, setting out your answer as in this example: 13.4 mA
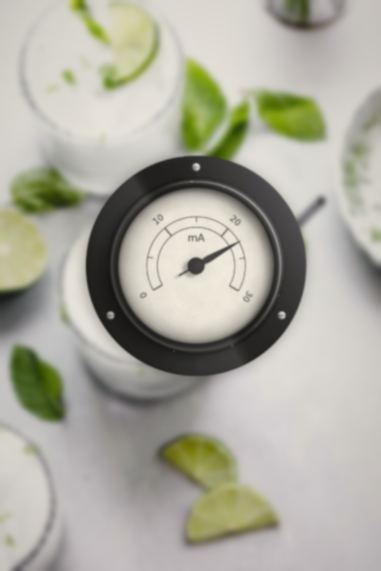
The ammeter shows 22.5 mA
